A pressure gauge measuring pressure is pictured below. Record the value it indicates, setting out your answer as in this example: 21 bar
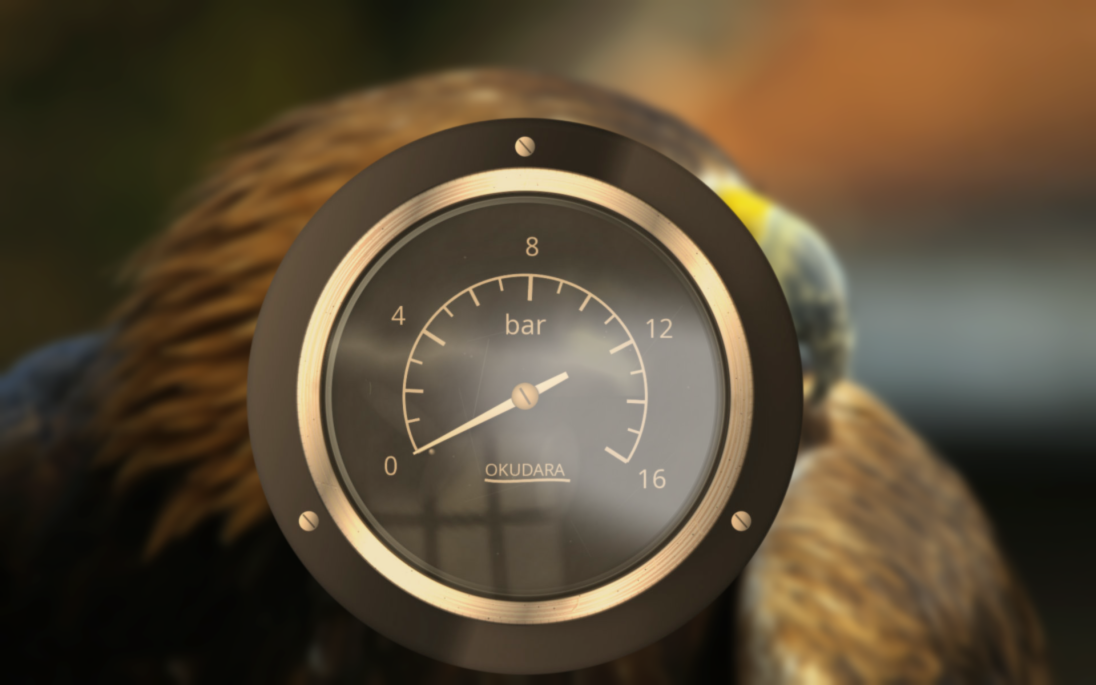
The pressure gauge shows 0 bar
